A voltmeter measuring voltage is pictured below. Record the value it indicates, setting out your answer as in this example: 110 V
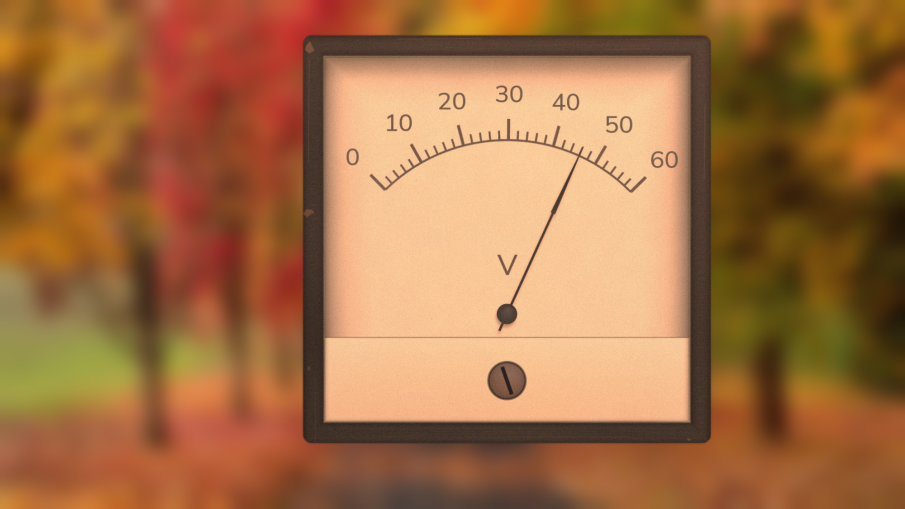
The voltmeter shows 46 V
